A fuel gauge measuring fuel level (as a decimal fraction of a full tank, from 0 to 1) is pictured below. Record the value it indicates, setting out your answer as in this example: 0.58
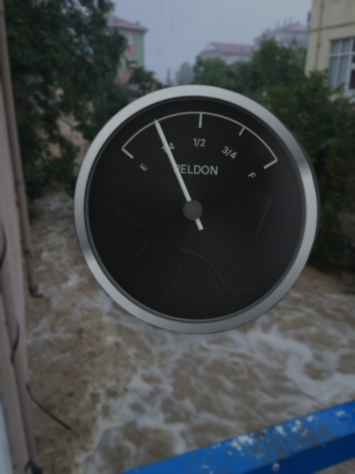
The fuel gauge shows 0.25
